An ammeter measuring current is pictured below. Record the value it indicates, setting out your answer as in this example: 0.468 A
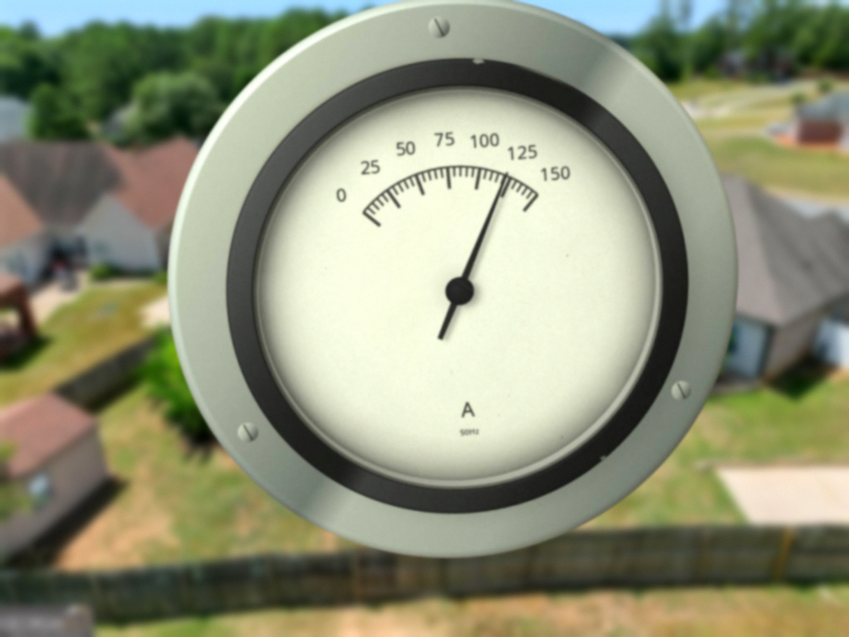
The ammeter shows 120 A
